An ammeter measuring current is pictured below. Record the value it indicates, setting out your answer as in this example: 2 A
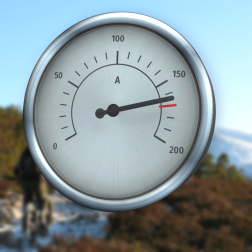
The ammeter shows 165 A
